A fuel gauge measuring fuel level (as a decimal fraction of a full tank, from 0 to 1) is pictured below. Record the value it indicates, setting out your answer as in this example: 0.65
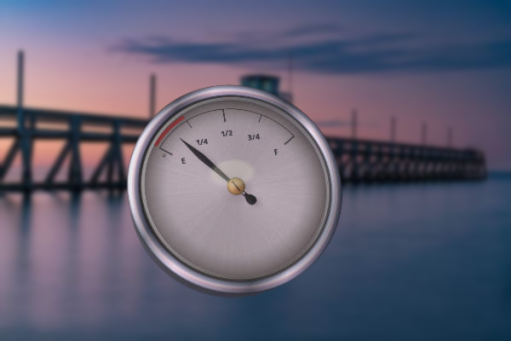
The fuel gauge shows 0.125
